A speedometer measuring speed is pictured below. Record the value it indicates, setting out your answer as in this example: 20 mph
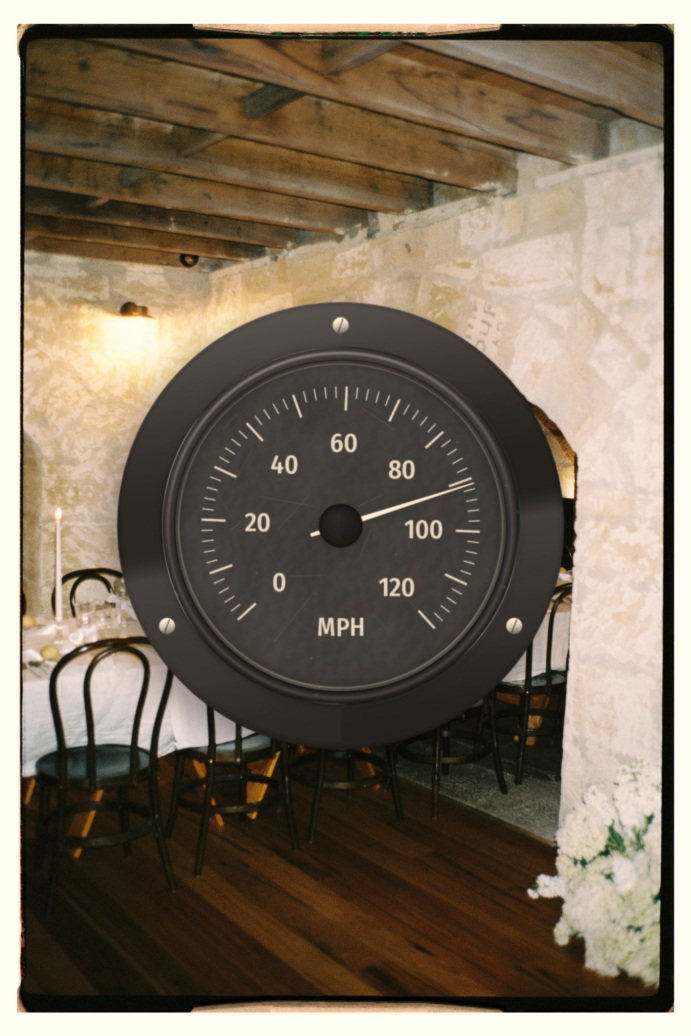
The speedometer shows 91 mph
